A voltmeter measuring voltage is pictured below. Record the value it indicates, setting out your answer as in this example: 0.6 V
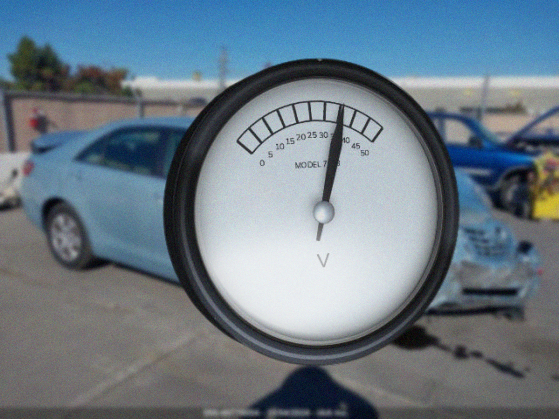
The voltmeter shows 35 V
